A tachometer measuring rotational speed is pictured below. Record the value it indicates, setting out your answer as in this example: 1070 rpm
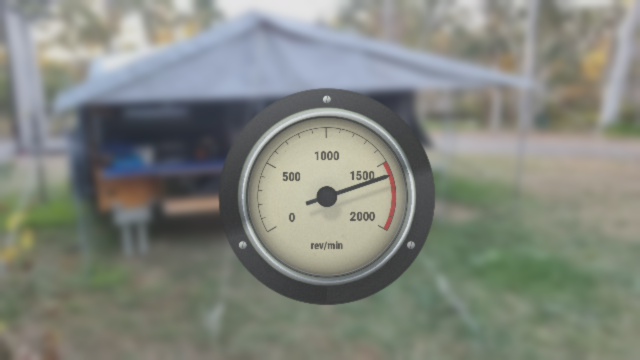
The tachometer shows 1600 rpm
